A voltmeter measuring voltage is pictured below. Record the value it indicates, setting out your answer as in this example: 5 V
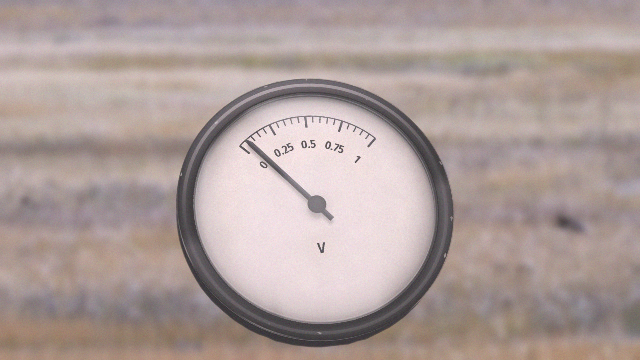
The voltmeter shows 0.05 V
